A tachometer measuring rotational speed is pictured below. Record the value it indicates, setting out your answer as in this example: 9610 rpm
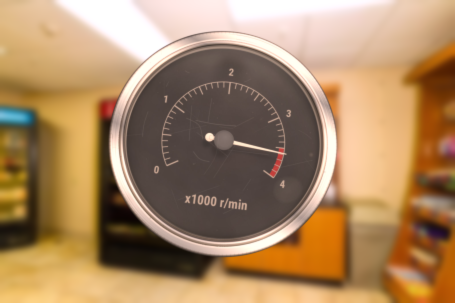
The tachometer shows 3600 rpm
